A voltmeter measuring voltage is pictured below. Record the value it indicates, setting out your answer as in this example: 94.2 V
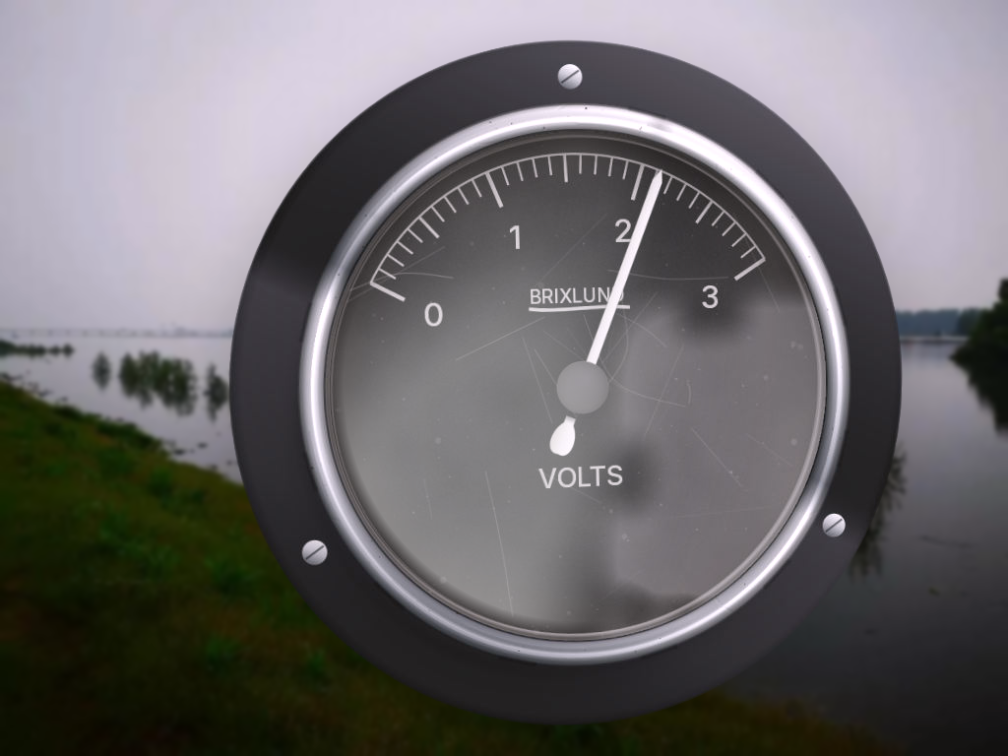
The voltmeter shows 2.1 V
